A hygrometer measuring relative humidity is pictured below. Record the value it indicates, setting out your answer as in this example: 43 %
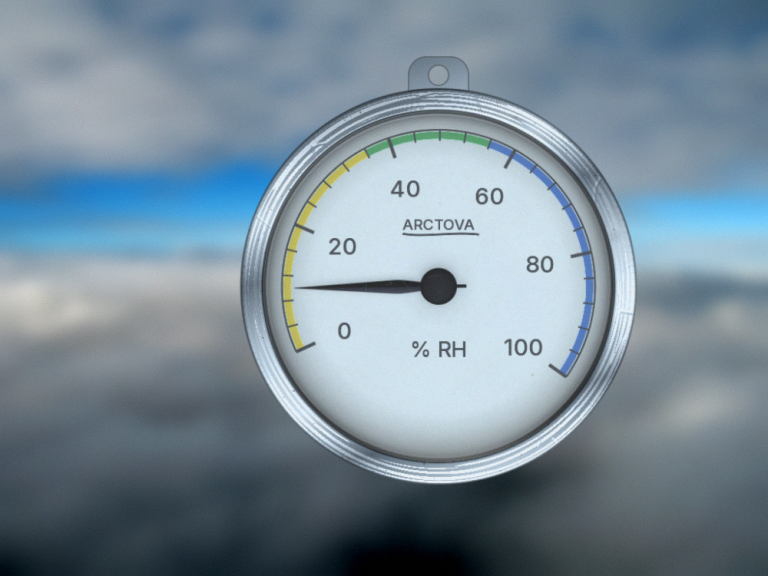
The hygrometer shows 10 %
